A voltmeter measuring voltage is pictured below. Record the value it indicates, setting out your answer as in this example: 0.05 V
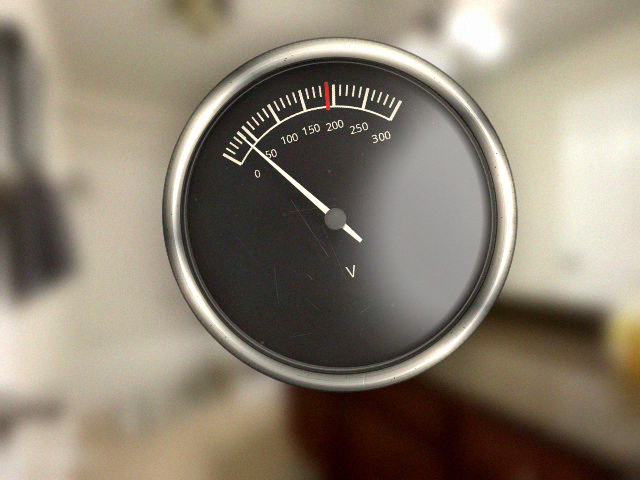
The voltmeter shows 40 V
